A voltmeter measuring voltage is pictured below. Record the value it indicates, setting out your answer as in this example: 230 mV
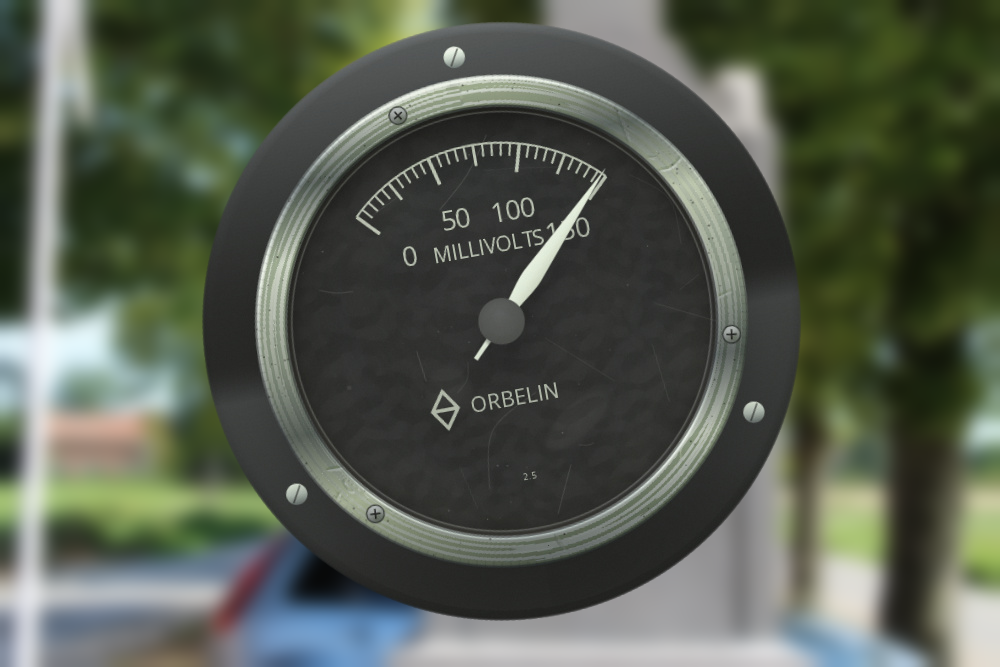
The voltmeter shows 147.5 mV
